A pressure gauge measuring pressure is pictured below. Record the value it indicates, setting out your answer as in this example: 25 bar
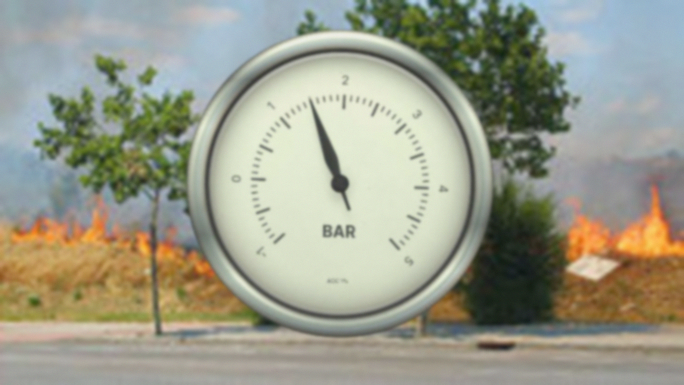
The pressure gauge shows 1.5 bar
